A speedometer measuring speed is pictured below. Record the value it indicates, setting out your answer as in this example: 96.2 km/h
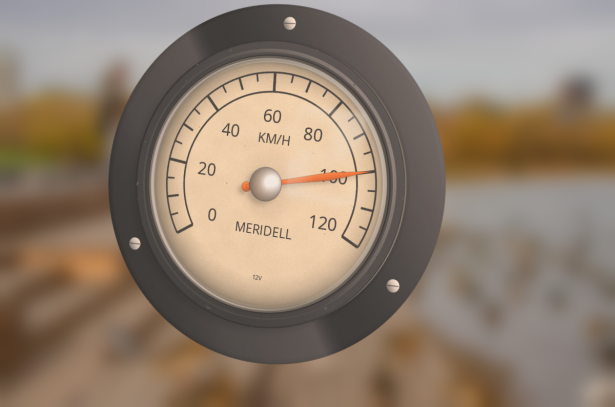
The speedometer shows 100 km/h
